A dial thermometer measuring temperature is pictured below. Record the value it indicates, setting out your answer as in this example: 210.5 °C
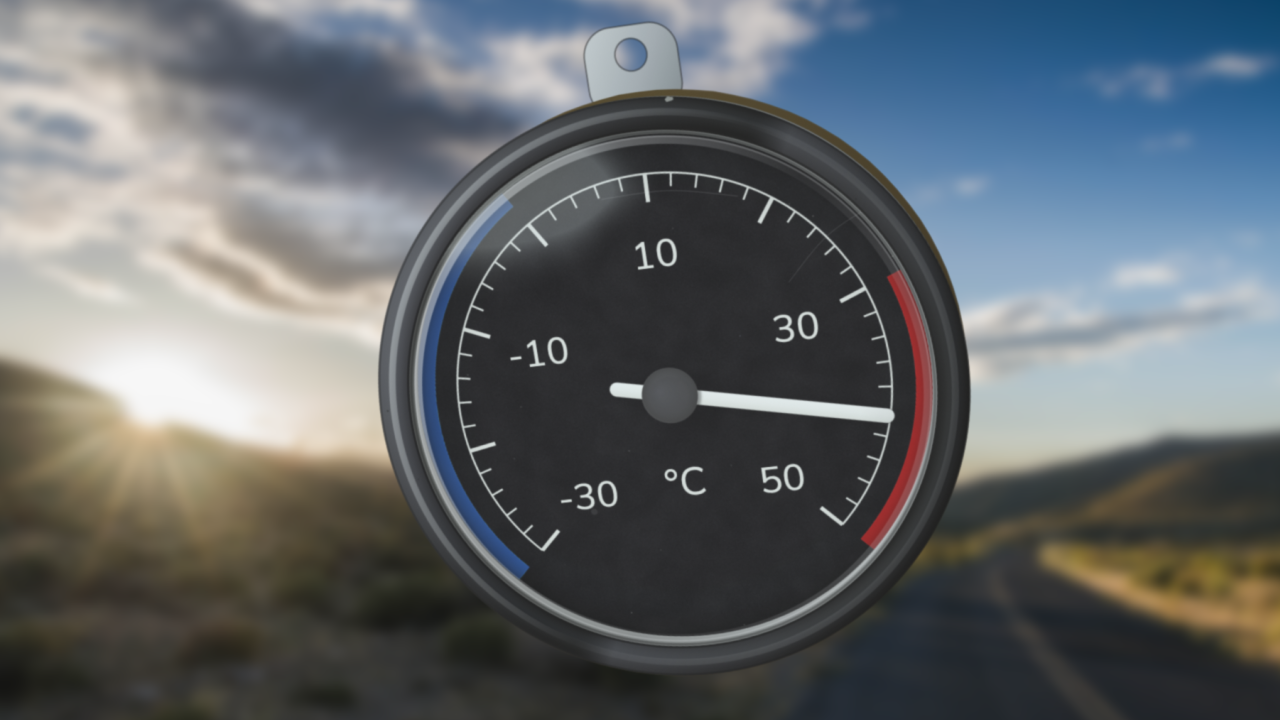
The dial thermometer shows 40 °C
